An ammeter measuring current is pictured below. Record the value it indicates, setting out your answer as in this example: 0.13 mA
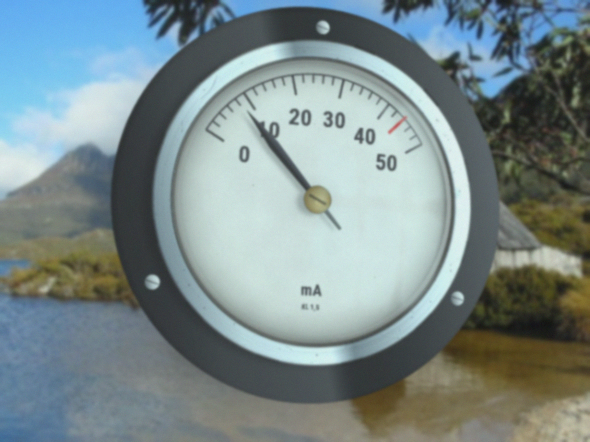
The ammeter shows 8 mA
